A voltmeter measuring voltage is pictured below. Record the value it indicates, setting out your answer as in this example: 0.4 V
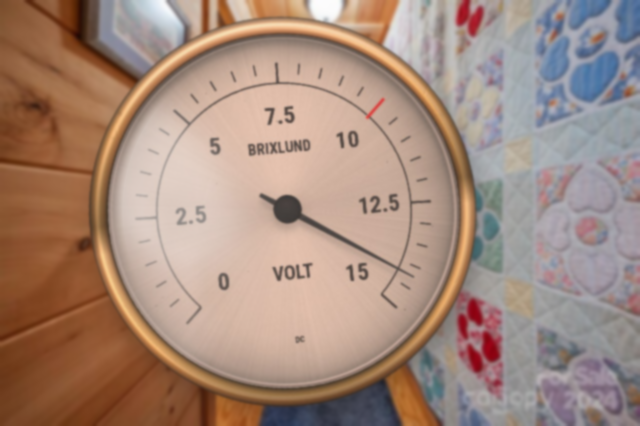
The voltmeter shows 14.25 V
